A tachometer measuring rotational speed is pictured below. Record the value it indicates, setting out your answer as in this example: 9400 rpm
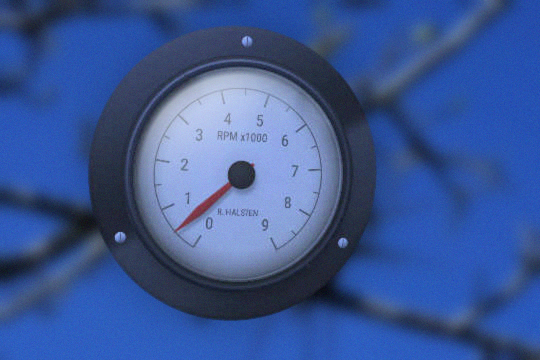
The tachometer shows 500 rpm
